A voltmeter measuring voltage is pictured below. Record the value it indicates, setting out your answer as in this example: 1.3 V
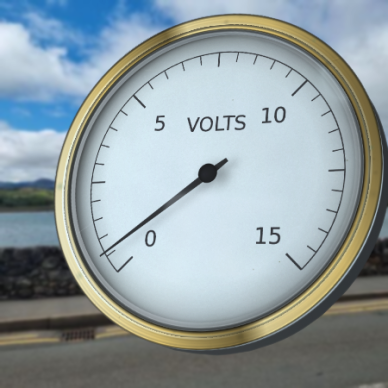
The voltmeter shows 0.5 V
